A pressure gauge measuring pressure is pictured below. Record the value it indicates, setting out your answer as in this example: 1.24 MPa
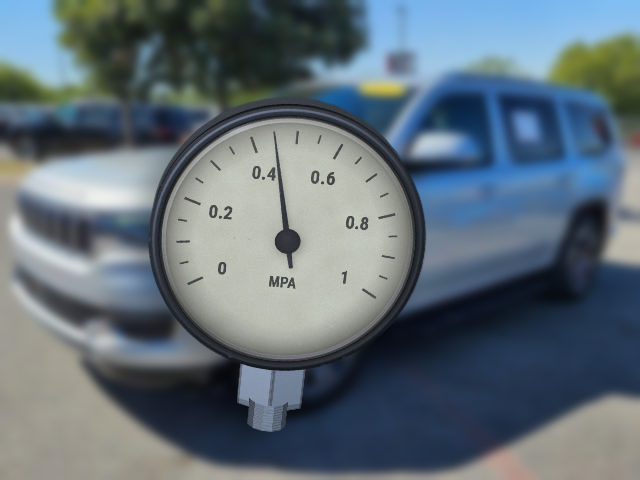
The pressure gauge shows 0.45 MPa
